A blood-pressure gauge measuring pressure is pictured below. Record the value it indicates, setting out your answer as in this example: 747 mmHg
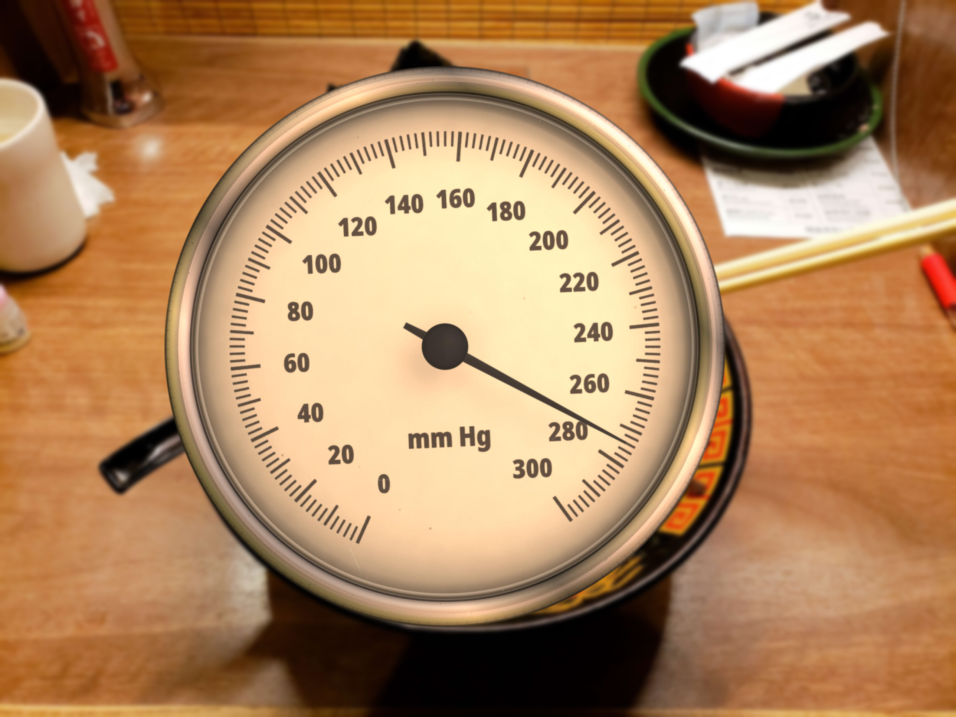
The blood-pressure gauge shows 274 mmHg
